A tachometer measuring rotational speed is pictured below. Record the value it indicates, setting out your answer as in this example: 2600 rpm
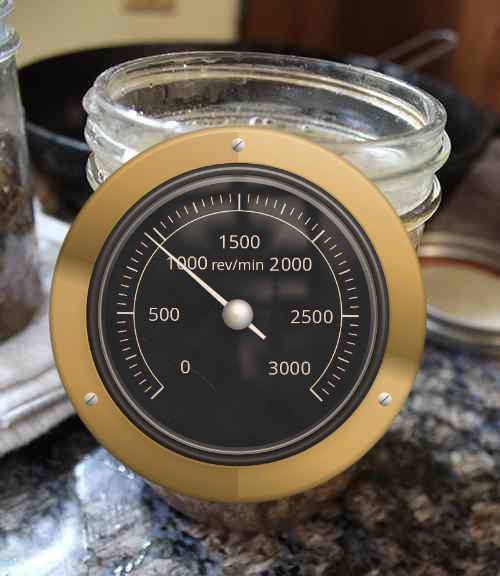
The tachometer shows 950 rpm
